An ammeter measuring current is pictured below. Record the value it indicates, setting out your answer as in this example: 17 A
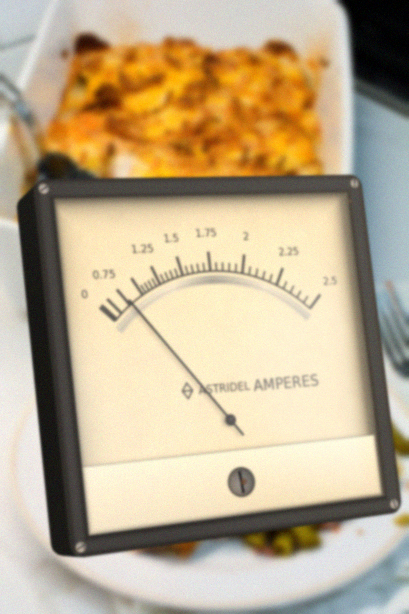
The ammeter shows 0.75 A
